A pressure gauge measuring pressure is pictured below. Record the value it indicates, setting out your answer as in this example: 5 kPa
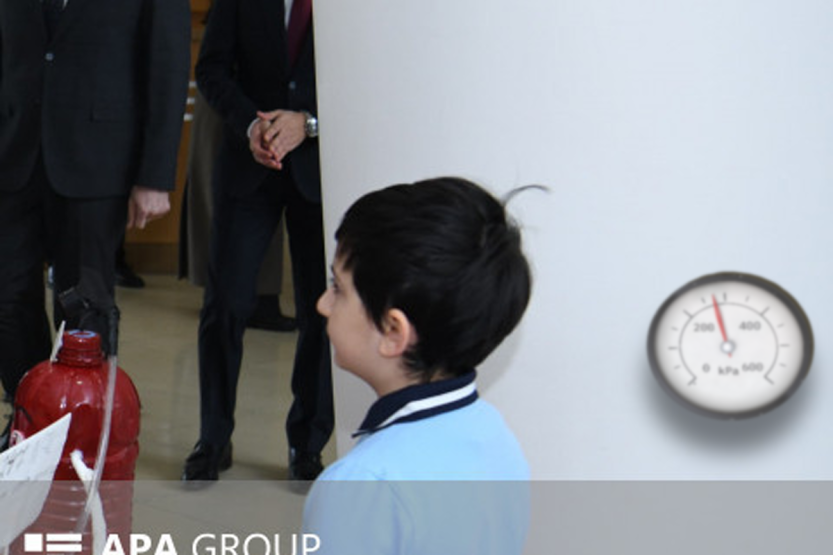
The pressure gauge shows 275 kPa
